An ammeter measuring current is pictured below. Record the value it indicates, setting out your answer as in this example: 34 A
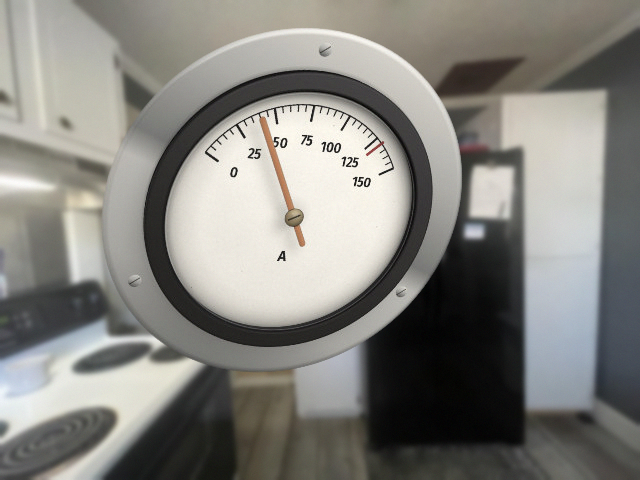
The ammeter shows 40 A
